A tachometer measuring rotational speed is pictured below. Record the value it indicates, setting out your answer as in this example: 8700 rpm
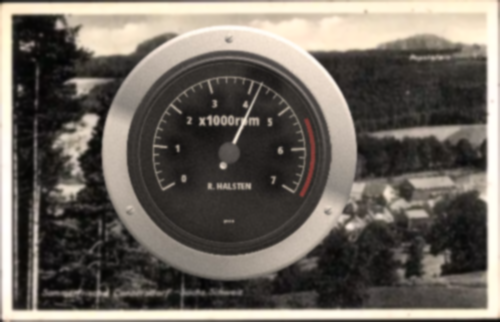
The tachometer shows 4200 rpm
